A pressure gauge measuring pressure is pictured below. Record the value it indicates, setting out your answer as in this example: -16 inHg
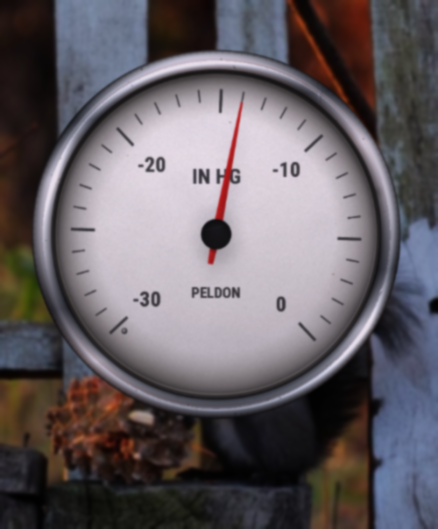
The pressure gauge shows -14 inHg
